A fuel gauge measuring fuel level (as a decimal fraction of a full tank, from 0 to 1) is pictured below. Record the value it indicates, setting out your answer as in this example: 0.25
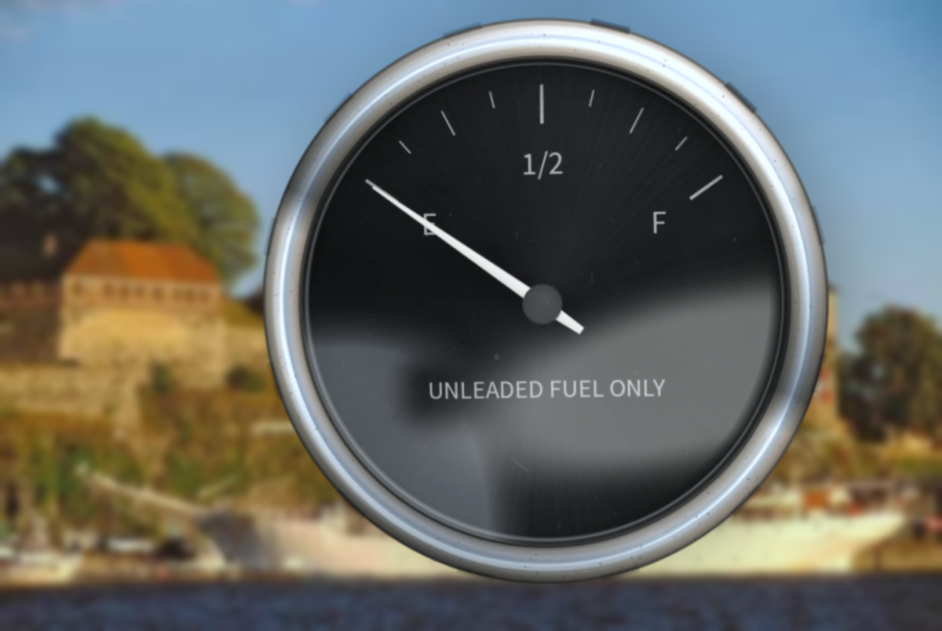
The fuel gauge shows 0
